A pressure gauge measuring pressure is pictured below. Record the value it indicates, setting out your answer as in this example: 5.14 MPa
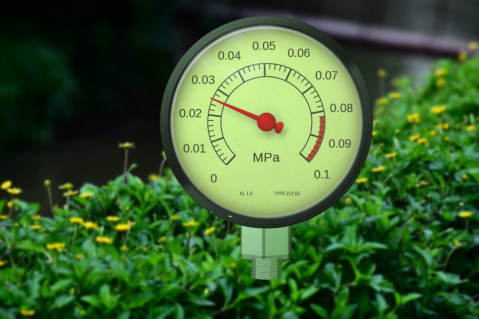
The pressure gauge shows 0.026 MPa
